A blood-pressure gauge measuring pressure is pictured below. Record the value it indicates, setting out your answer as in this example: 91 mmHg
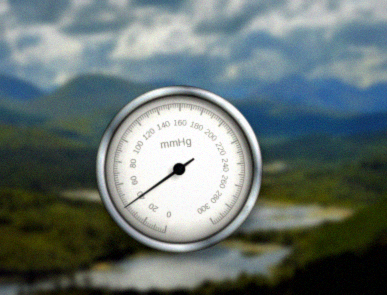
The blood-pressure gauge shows 40 mmHg
